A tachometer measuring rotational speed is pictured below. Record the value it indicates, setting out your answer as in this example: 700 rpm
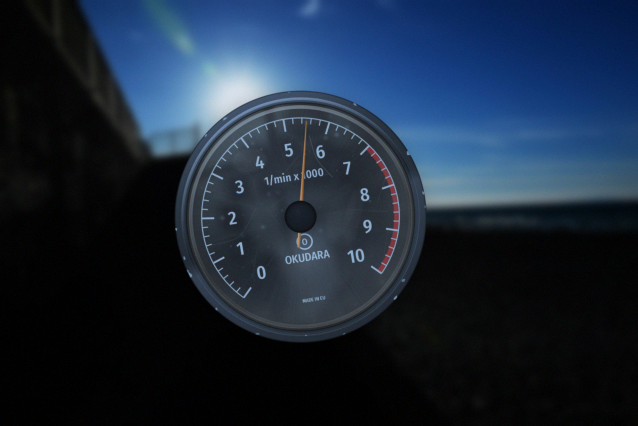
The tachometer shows 5500 rpm
